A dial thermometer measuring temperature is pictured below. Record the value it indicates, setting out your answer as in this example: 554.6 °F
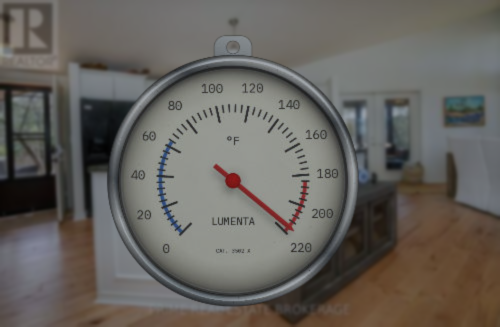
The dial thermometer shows 216 °F
